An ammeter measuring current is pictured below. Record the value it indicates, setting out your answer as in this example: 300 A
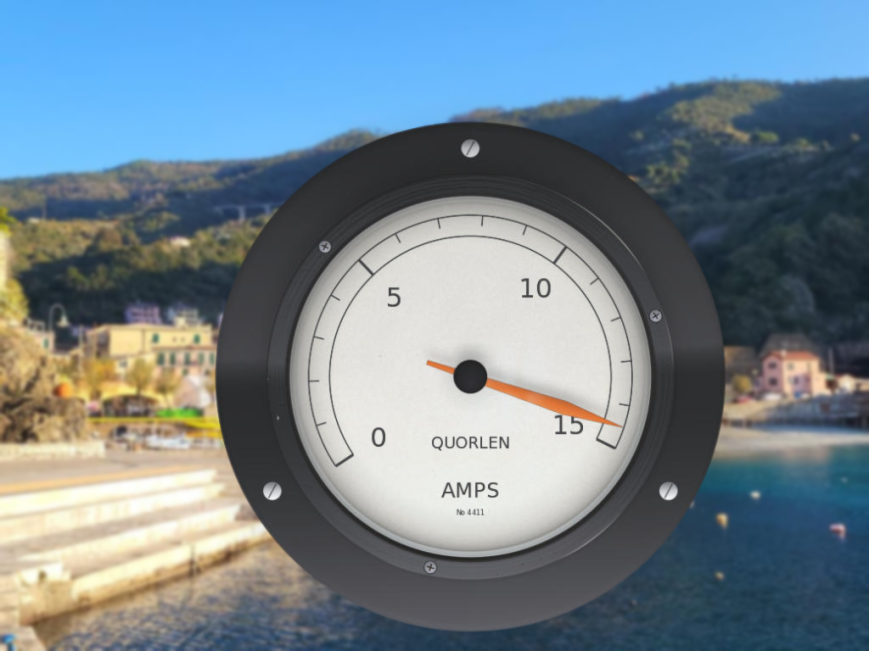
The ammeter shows 14.5 A
